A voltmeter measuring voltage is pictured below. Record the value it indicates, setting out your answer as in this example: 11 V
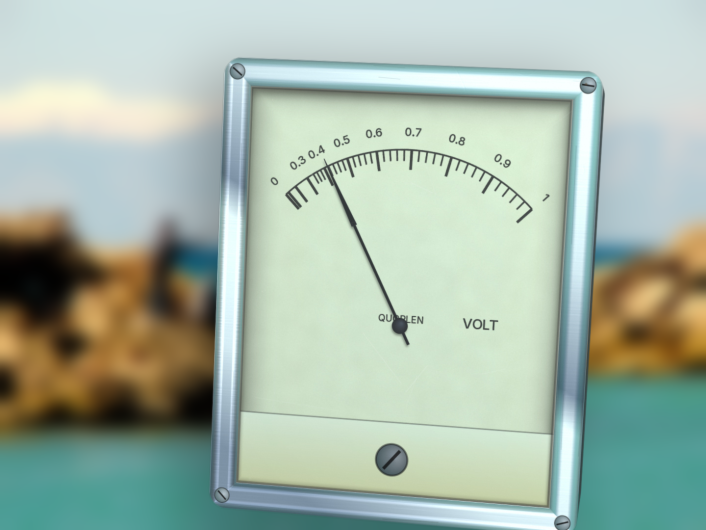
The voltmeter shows 0.42 V
